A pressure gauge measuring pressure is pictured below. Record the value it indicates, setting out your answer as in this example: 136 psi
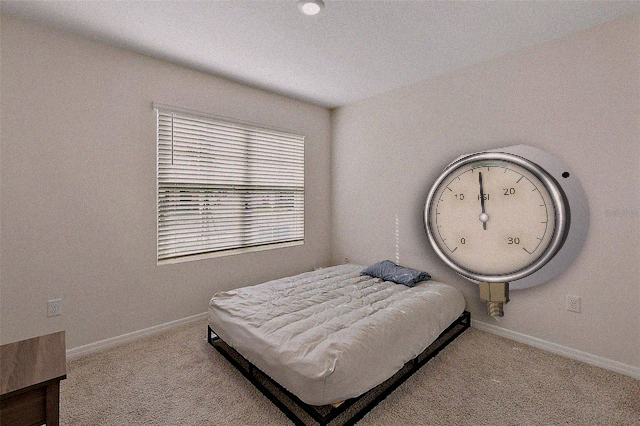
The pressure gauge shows 15 psi
